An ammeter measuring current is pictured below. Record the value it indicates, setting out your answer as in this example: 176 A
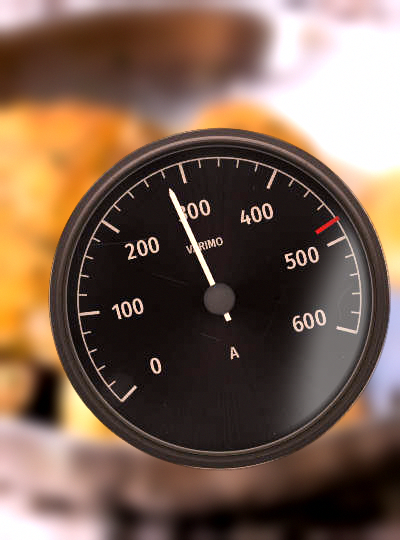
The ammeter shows 280 A
